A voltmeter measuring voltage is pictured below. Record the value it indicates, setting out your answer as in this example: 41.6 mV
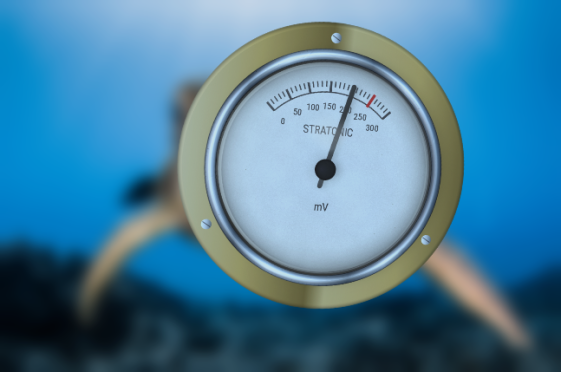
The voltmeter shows 200 mV
